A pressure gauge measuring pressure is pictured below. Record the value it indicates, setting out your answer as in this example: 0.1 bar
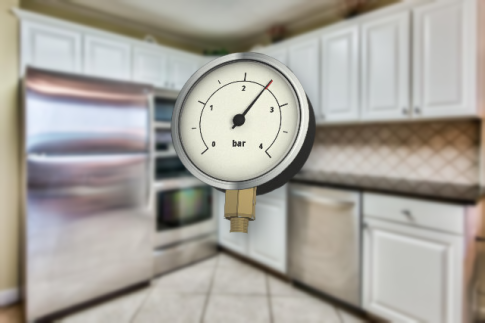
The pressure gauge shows 2.5 bar
